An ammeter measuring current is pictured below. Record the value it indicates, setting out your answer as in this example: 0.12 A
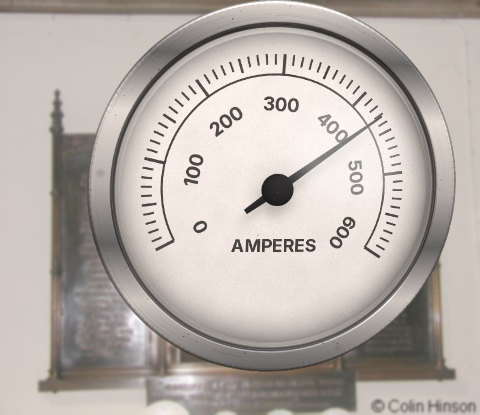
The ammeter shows 430 A
